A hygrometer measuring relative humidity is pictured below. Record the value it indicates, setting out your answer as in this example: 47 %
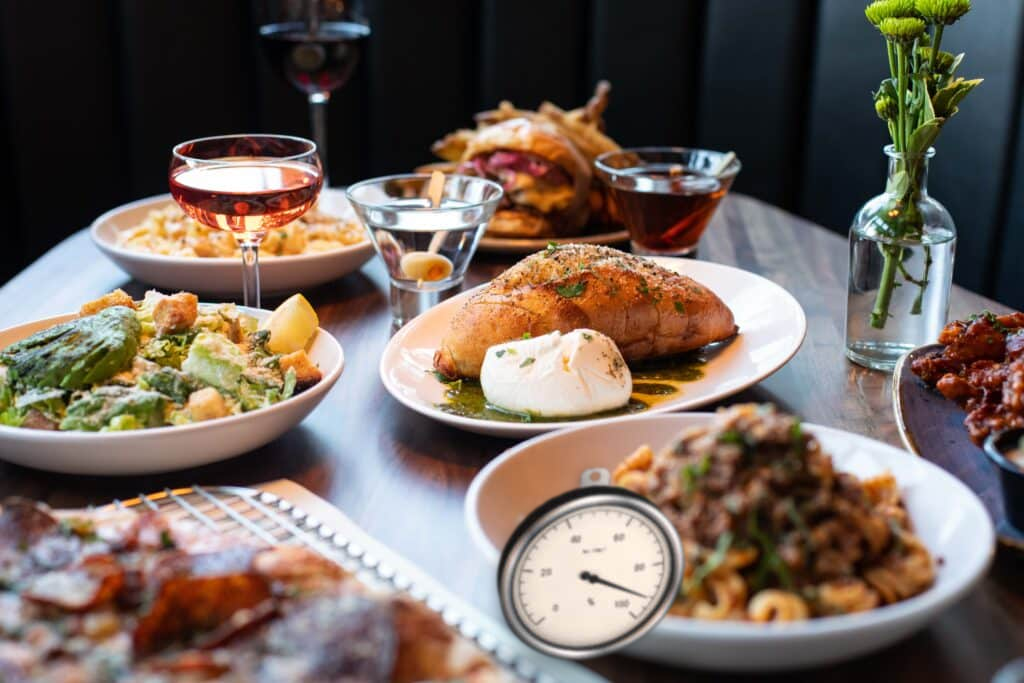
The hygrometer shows 92 %
